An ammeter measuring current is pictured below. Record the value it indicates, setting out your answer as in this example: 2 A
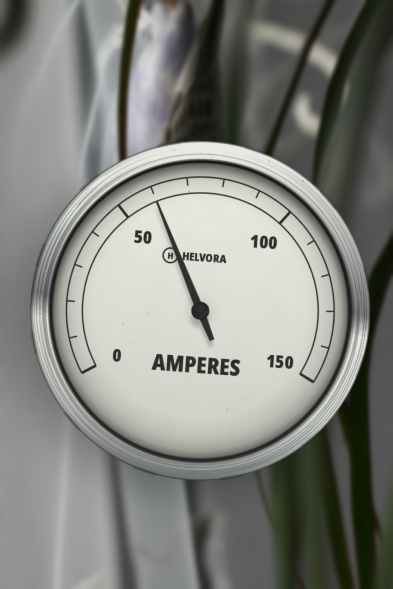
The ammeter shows 60 A
